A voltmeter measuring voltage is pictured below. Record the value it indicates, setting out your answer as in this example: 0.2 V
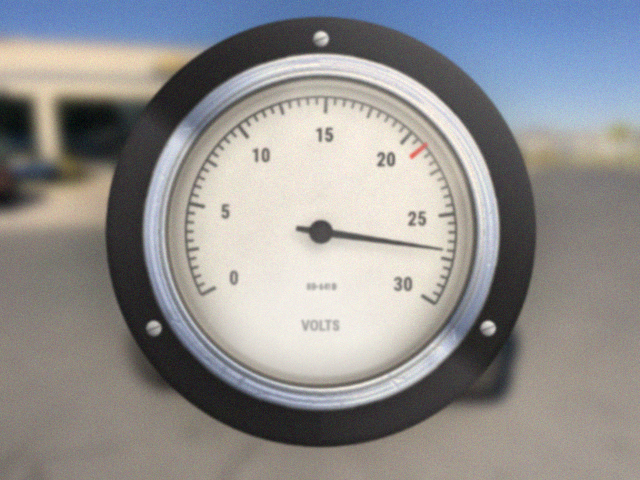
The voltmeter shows 27 V
